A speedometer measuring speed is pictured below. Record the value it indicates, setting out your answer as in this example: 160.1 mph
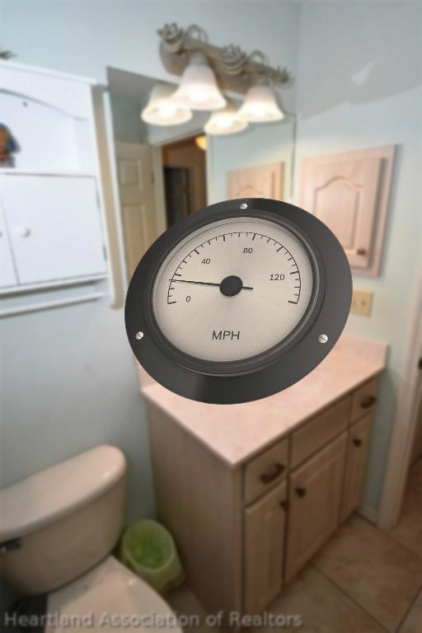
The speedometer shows 15 mph
